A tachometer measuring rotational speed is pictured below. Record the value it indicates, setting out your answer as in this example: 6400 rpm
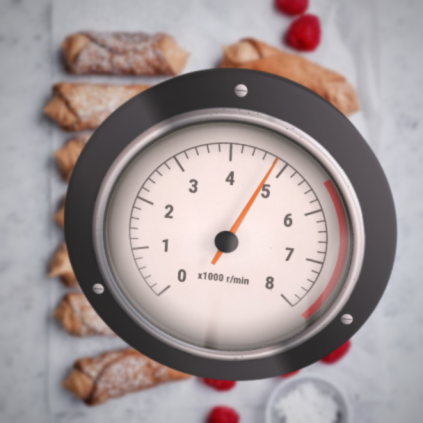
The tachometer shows 4800 rpm
